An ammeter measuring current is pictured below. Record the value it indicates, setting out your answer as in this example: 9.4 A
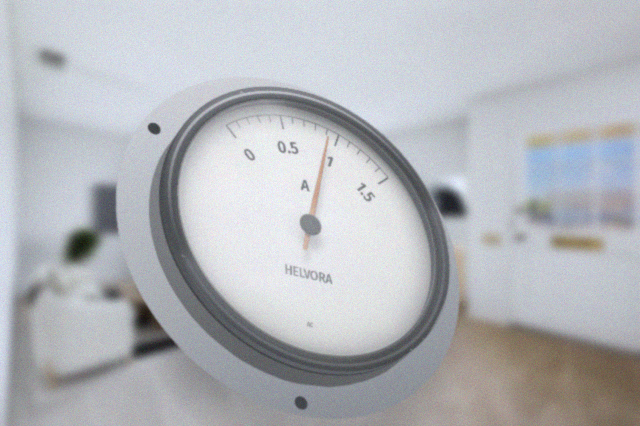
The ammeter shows 0.9 A
